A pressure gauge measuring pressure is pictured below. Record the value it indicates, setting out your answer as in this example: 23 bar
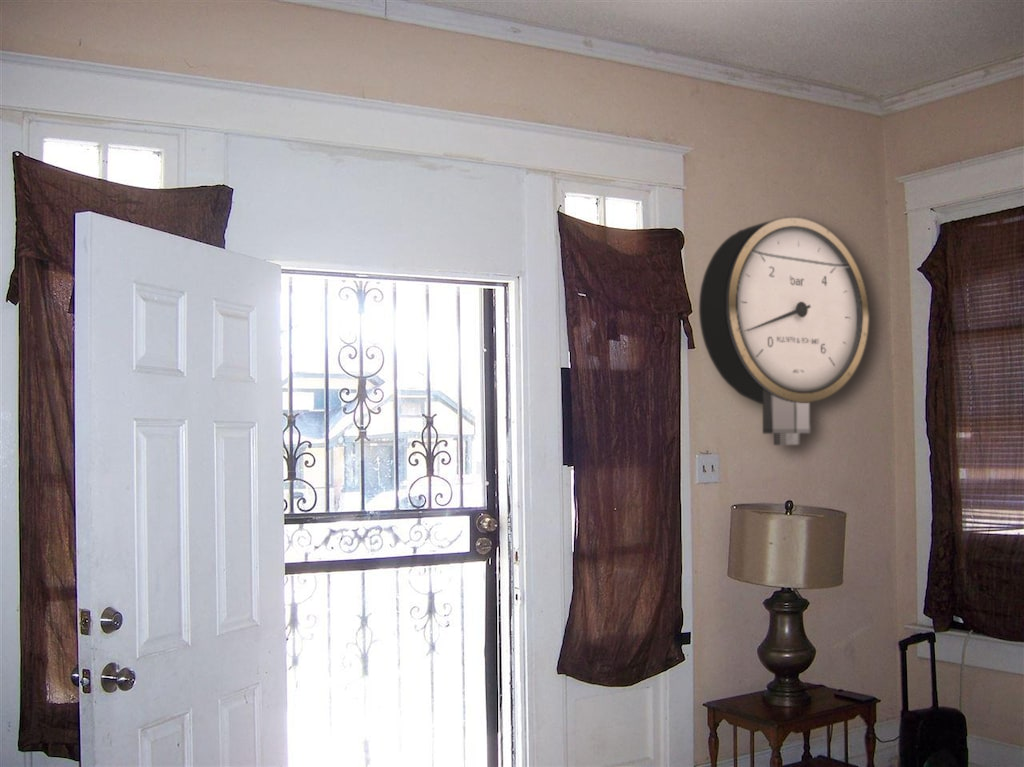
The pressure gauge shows 0.5 bar
